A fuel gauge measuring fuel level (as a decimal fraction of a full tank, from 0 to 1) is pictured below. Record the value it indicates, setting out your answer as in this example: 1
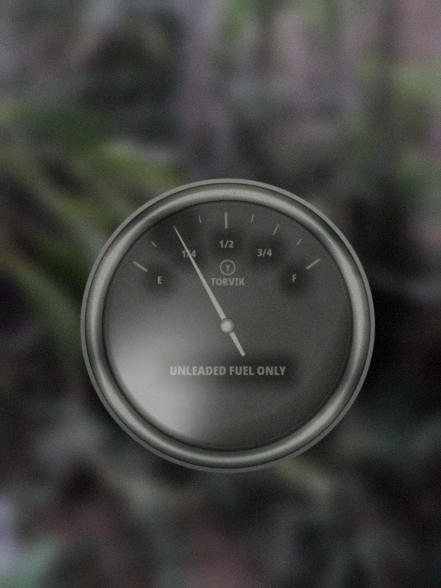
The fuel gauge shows 0.25
